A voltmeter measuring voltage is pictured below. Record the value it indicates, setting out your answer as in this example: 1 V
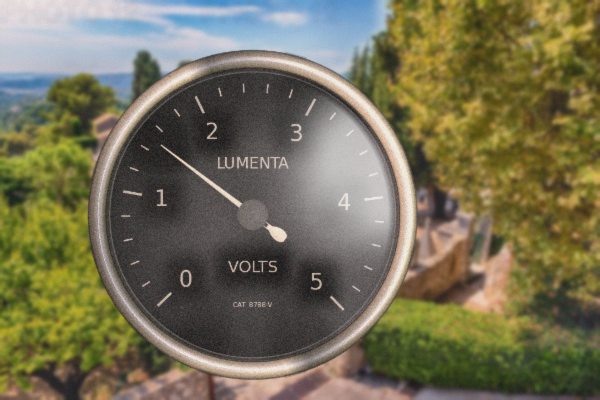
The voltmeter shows 1.5 V
